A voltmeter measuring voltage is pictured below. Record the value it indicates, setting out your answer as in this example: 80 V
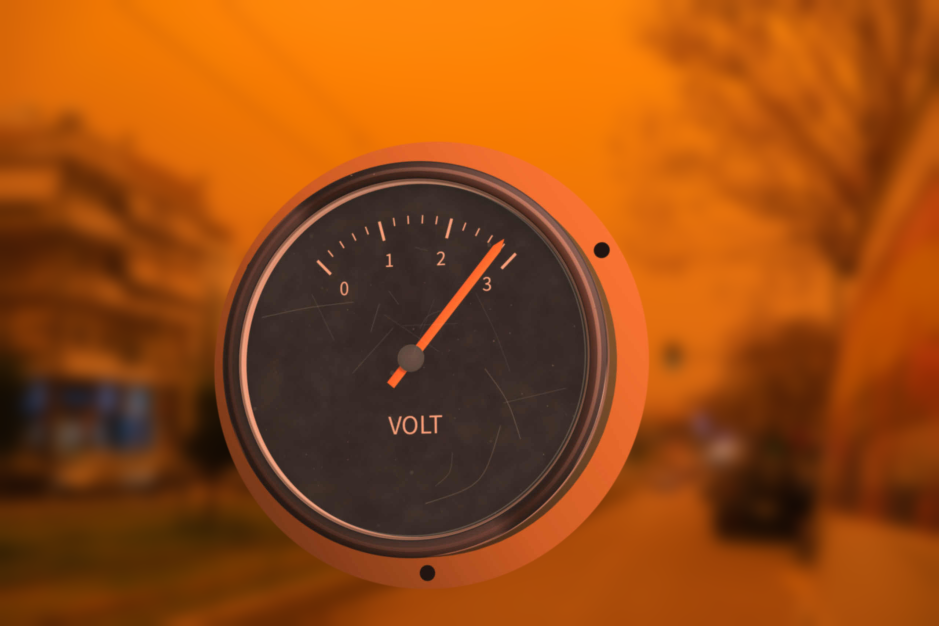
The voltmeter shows 2.8 V
